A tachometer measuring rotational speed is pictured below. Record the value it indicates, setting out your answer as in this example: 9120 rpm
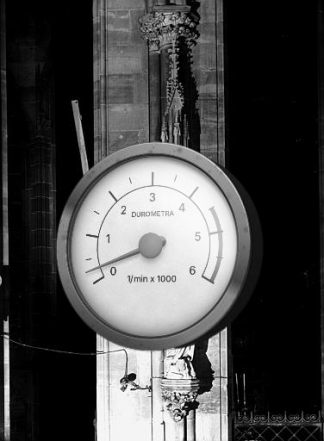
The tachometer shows 250 rpm
